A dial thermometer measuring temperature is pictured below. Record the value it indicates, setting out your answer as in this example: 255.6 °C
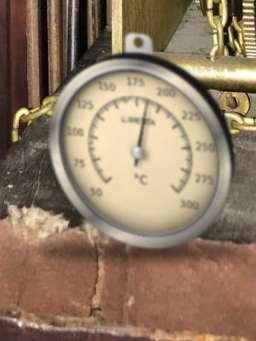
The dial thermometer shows 187.5 °C
